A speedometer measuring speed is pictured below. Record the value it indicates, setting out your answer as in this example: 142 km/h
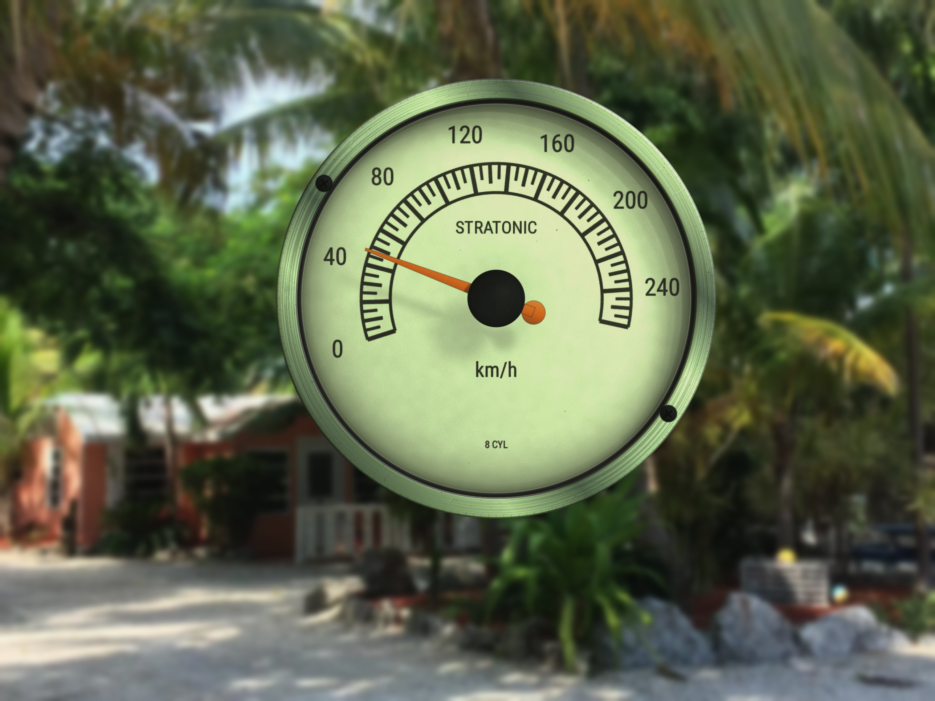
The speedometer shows 47.5 km/h
